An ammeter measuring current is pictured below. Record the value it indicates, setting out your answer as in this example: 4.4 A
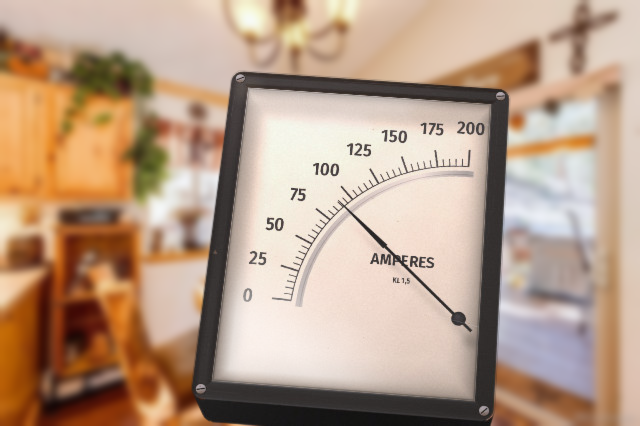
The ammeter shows 90 A
